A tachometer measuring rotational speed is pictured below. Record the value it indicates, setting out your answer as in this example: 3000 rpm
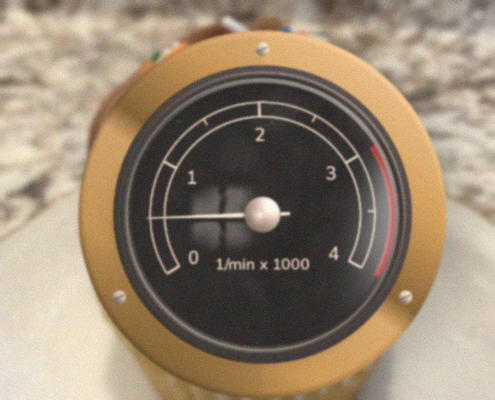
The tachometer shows 500 rpm
